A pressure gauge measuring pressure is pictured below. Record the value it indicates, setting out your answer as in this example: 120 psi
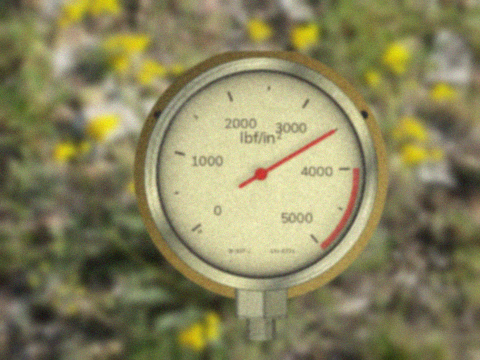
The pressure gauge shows 3500 psi
